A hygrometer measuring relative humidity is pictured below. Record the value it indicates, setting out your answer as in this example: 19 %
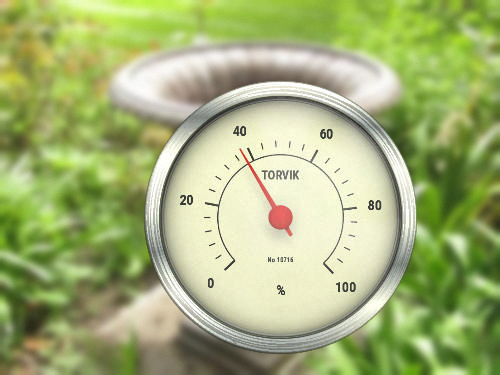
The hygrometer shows 38 %
